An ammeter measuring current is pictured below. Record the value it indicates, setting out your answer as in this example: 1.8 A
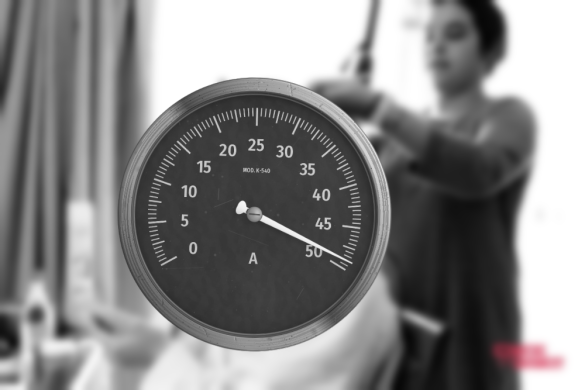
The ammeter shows 49 A
